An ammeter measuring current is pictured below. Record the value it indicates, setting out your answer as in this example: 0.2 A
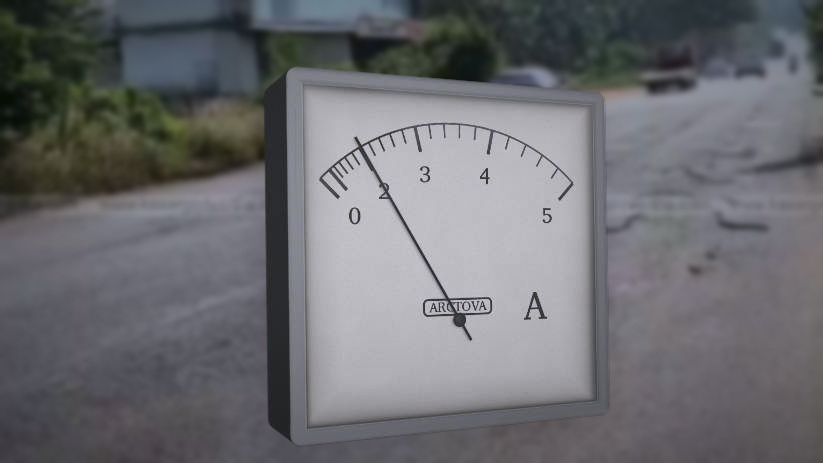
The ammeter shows 2 A
